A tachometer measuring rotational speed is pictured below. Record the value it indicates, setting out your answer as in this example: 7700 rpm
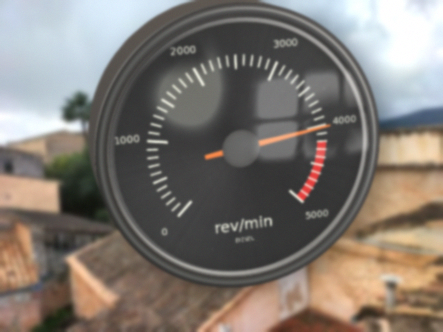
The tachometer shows 4000 rpm
